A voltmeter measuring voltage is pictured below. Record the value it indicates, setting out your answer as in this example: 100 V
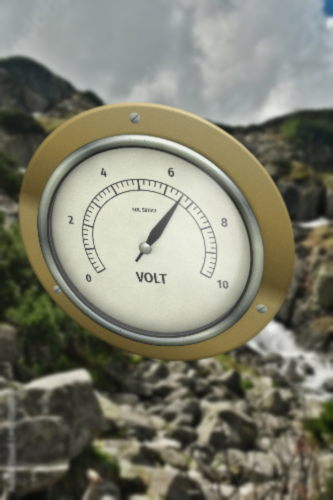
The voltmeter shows 6.6 V
